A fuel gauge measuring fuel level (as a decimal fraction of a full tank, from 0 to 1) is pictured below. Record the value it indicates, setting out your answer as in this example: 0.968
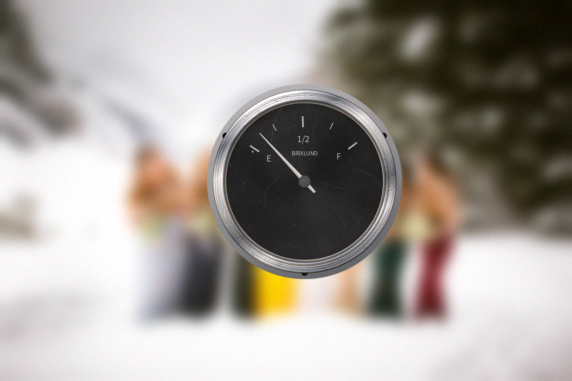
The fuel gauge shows 0.125
